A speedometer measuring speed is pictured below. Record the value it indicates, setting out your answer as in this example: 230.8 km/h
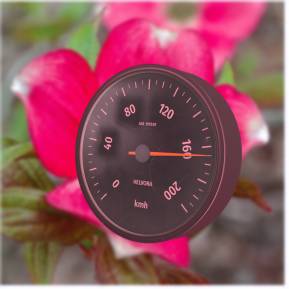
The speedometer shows 165 km/h
